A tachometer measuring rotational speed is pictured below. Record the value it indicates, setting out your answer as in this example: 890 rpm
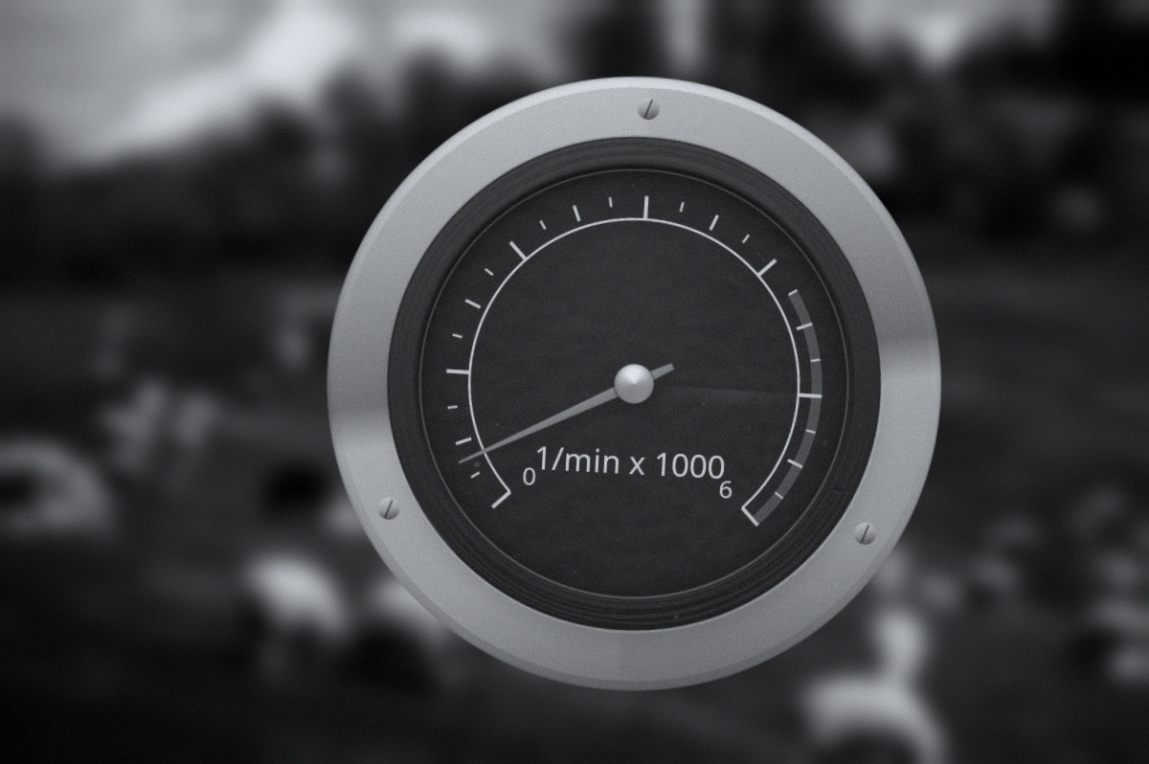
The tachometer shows 375 rpm
